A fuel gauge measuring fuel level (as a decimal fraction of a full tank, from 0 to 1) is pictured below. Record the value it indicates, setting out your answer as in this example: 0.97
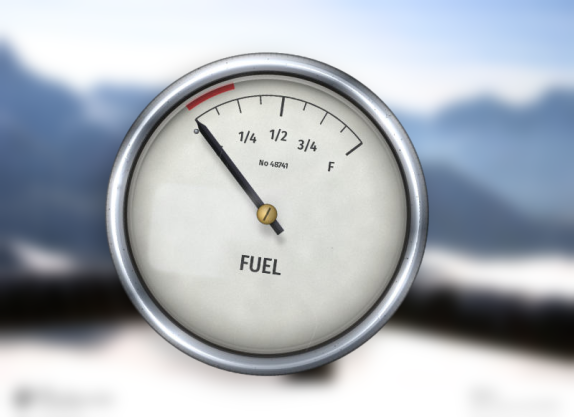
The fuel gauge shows 0
